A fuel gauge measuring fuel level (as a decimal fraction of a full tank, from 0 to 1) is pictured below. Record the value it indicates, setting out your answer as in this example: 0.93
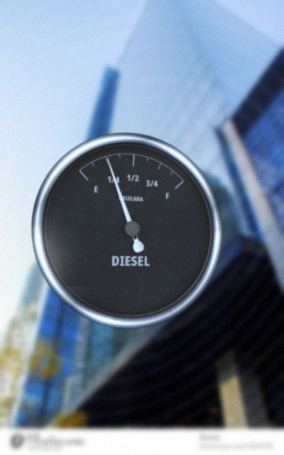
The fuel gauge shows 0.25
